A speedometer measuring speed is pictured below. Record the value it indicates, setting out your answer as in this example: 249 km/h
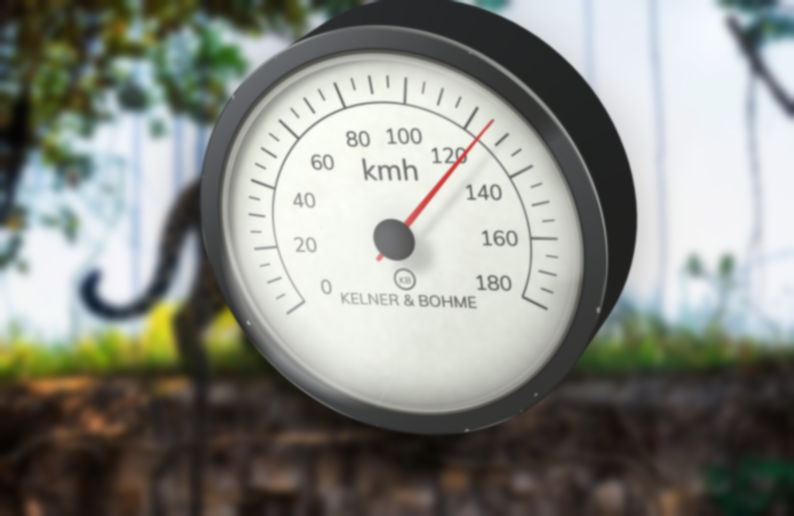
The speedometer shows 125 km/h
